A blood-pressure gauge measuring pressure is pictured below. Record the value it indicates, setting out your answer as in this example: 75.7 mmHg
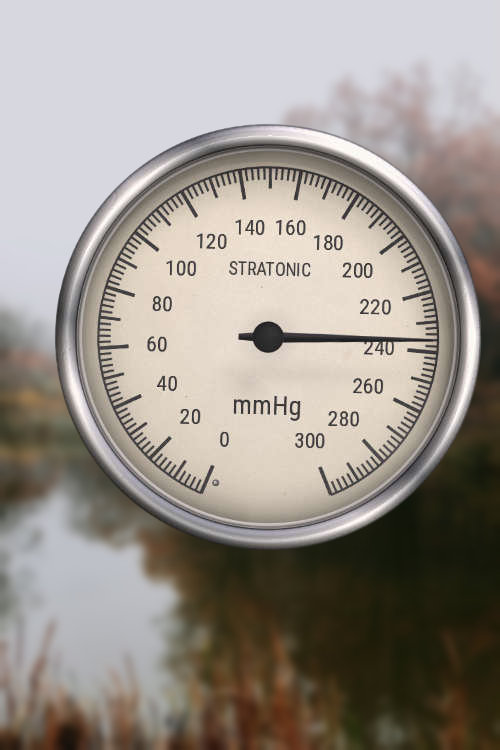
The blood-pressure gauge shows 236 mmHg
